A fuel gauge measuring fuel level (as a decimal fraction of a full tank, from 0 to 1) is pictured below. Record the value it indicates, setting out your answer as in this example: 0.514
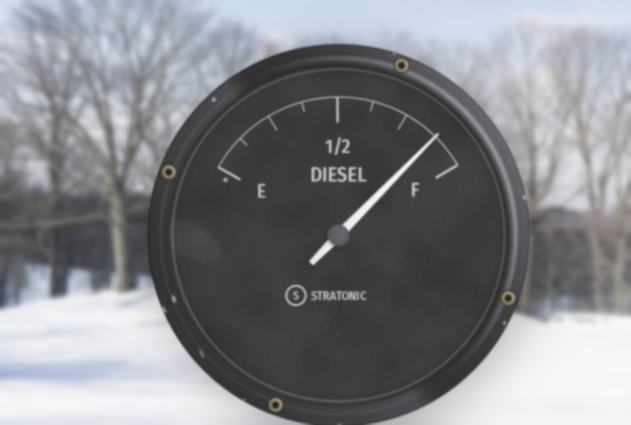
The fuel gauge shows 0.875
